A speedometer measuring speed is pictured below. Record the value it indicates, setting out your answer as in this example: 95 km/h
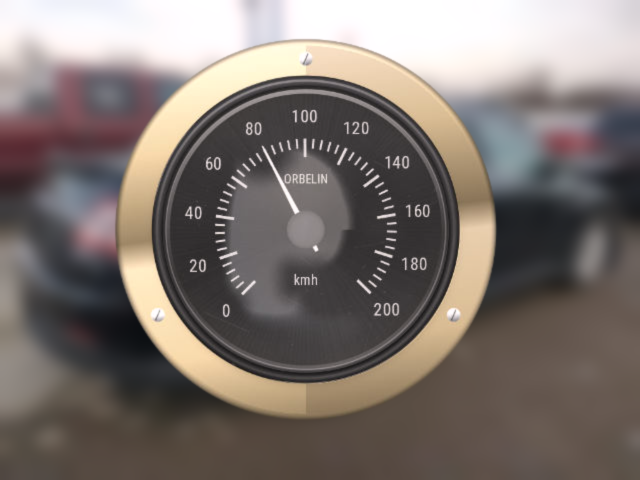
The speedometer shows 80 km/h
